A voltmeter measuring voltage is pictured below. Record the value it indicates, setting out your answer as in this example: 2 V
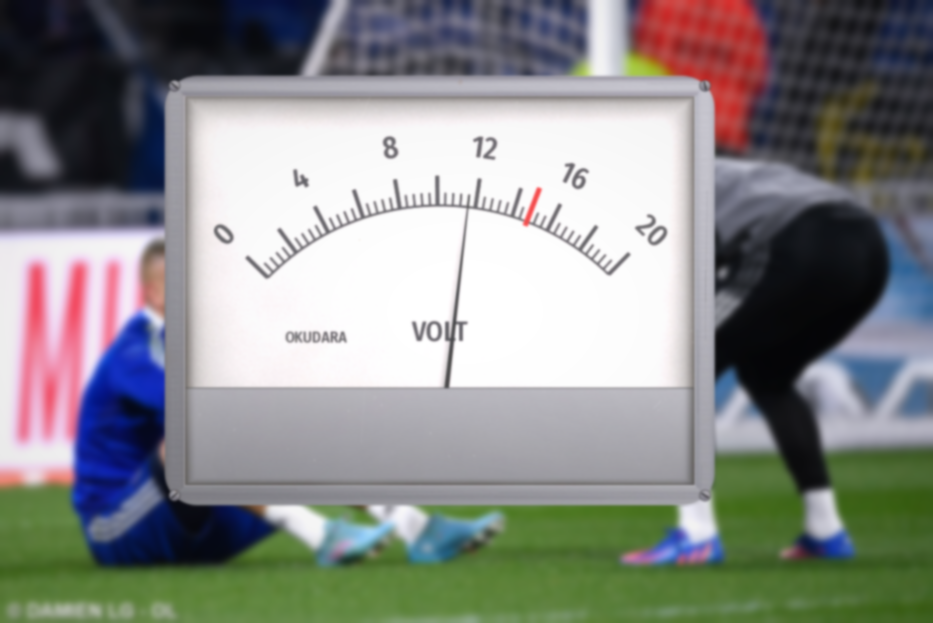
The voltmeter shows 11.6 V
